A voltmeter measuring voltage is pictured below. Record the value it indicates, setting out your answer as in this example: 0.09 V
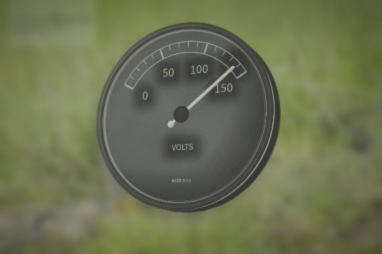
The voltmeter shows 140 V
